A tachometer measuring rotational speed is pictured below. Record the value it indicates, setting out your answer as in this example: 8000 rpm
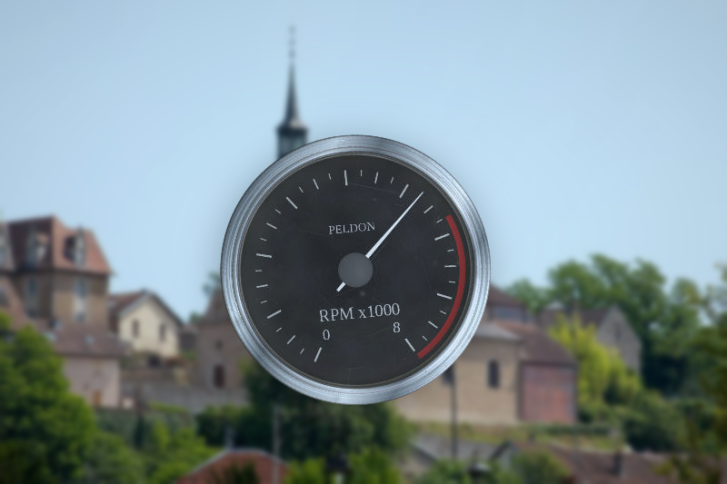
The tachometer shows 5250 rpm
